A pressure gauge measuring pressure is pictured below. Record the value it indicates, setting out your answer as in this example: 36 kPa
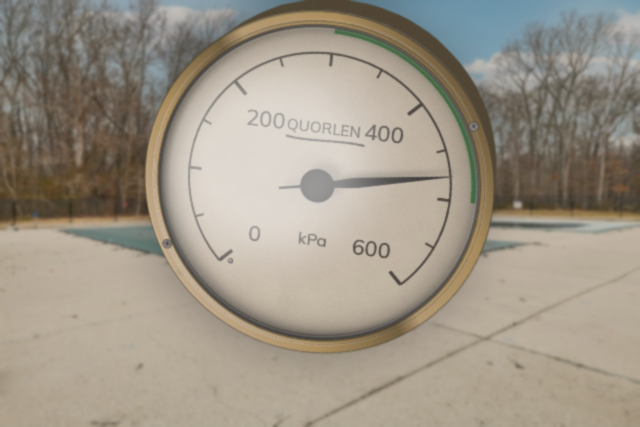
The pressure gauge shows 475 kPa
